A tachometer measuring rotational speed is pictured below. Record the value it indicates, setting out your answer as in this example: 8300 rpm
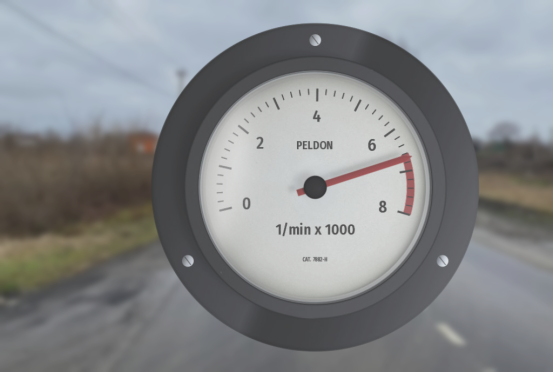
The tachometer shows 6700 rpm
